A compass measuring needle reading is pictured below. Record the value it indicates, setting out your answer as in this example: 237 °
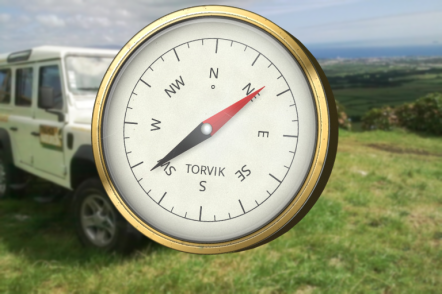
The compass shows 50 °
